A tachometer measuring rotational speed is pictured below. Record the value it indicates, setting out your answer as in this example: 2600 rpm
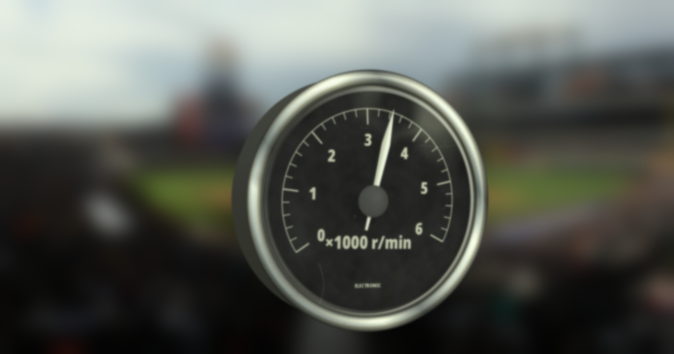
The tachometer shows 3400 rpm
